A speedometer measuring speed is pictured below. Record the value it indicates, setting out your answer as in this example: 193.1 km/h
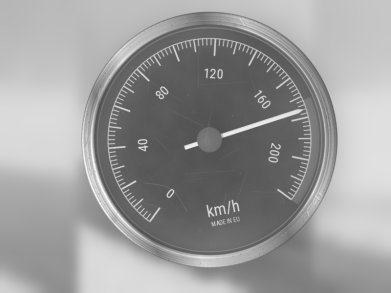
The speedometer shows 176 km/h
